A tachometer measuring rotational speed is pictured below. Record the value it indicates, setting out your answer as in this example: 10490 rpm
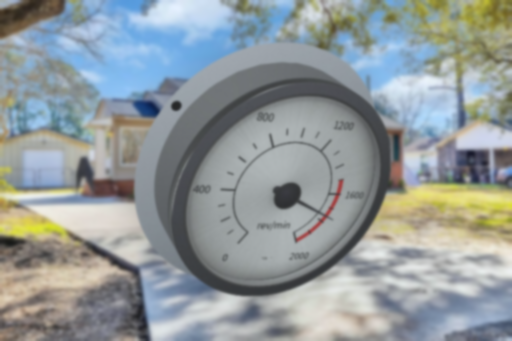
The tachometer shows 1750 rpm
